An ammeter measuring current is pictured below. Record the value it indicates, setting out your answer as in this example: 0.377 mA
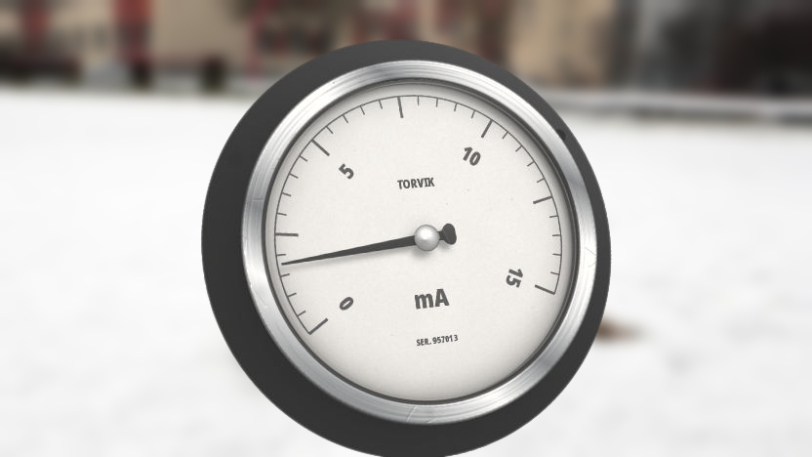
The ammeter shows 1.75 mA
